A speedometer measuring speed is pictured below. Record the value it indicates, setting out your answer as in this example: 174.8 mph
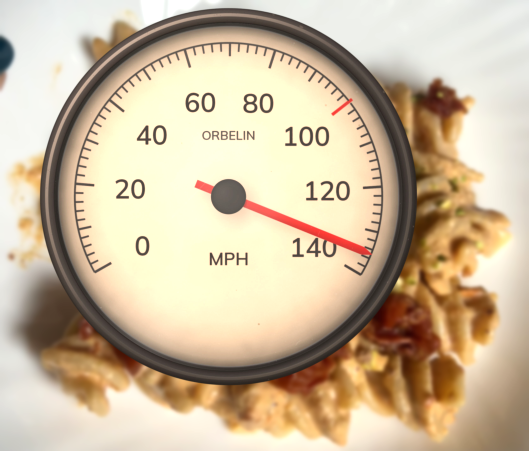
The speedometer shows 135 mph
